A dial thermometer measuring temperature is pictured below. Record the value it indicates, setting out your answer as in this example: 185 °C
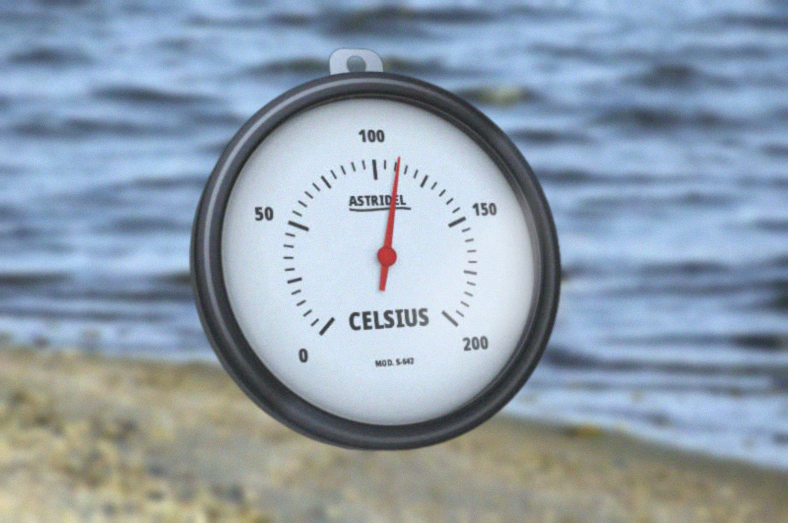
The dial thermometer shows 110 °C
